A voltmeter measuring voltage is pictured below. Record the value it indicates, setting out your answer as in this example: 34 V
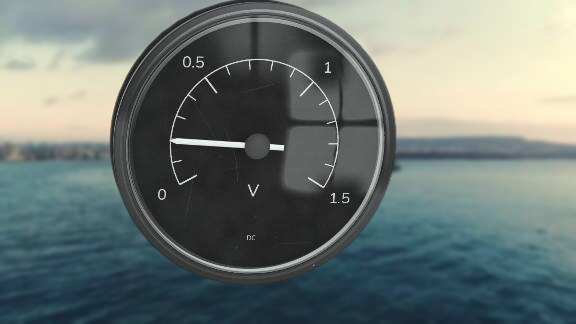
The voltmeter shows 0.2 V
